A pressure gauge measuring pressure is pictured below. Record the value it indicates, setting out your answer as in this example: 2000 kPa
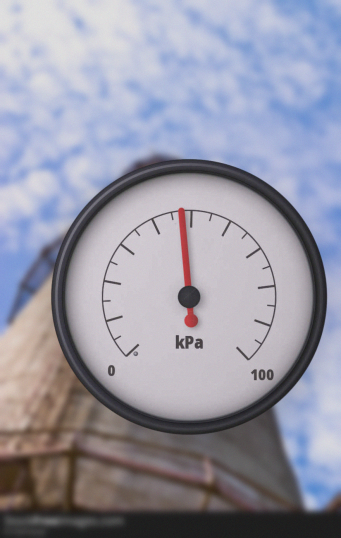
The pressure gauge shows 47.5 kPa
